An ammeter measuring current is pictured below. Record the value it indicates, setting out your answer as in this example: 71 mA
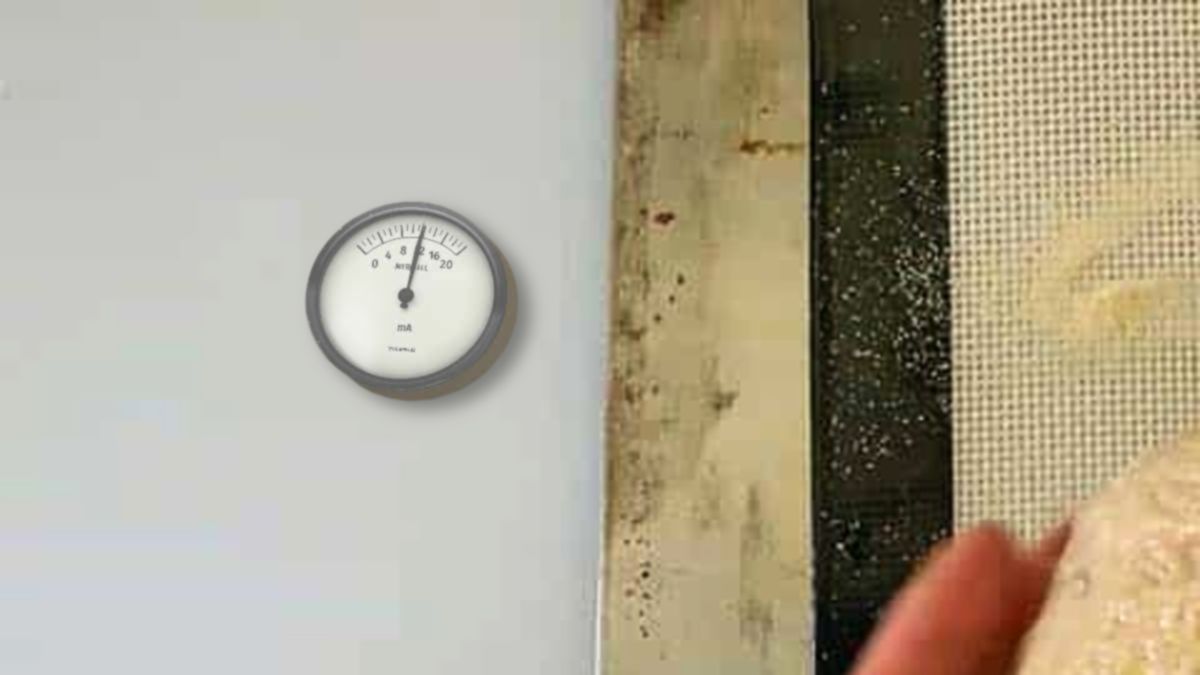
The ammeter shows 12 mA
